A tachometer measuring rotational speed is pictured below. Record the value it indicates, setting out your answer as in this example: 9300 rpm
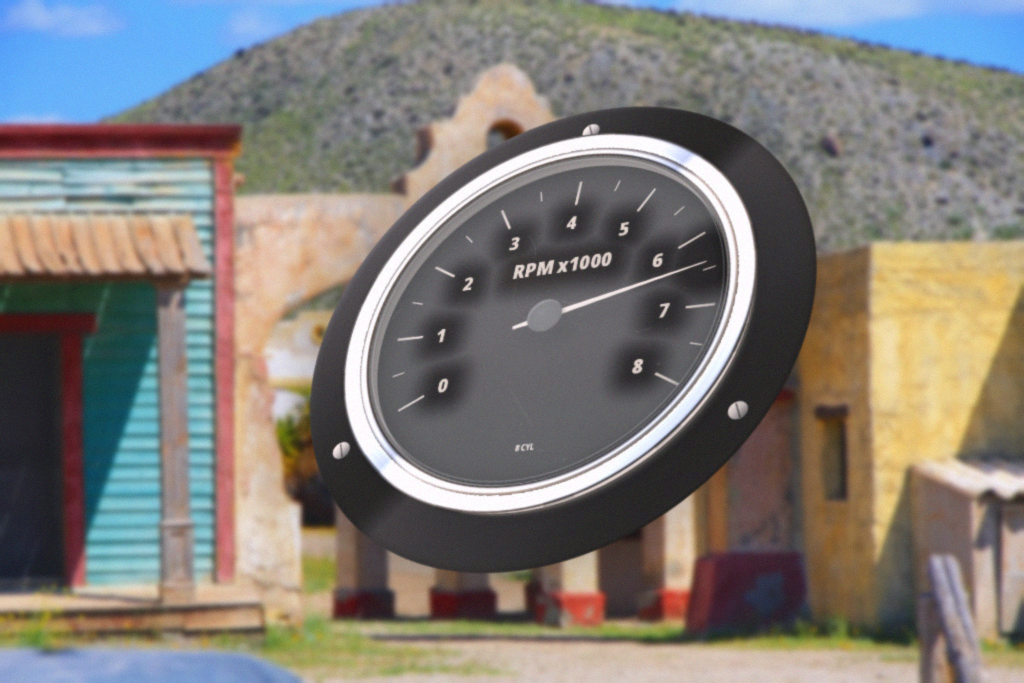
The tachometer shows 6500 rpm
